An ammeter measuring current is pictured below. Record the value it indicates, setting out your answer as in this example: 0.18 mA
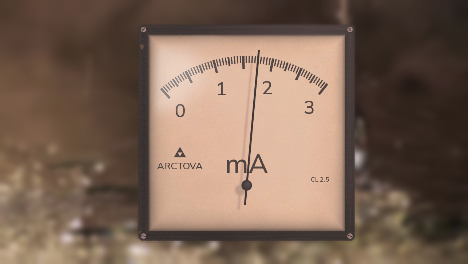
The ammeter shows 1.75 mA
